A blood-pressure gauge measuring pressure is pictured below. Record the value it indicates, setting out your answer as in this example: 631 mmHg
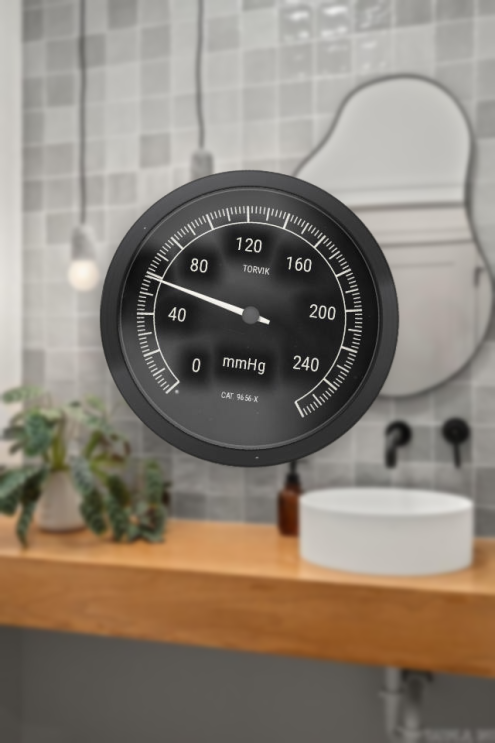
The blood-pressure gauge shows 58 mmHg
